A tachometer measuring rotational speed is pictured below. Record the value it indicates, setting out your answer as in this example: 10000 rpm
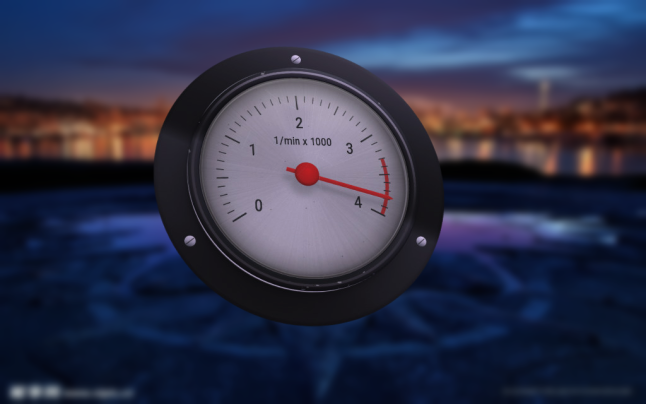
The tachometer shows 3800 rpm
